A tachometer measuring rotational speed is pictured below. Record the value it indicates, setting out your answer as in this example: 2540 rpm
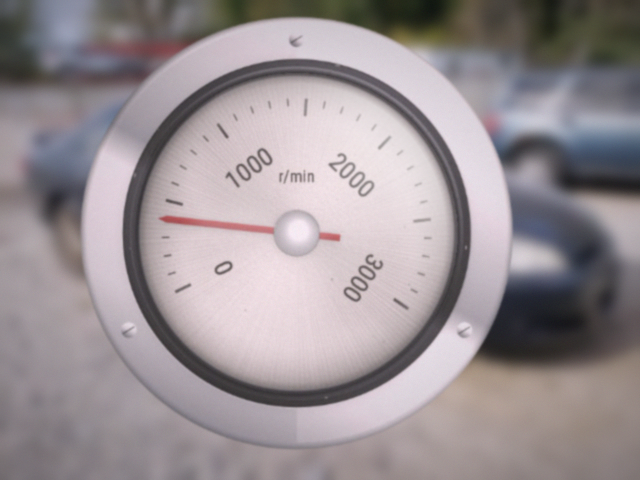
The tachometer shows 400 rpm
